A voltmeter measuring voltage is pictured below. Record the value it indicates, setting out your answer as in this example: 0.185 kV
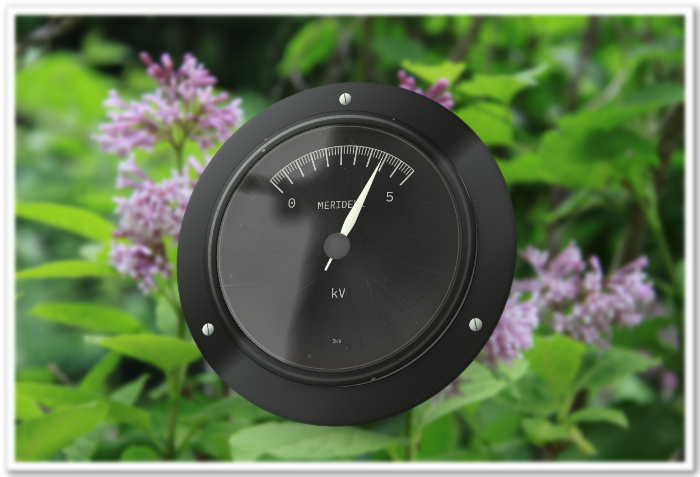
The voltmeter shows 4 kV
